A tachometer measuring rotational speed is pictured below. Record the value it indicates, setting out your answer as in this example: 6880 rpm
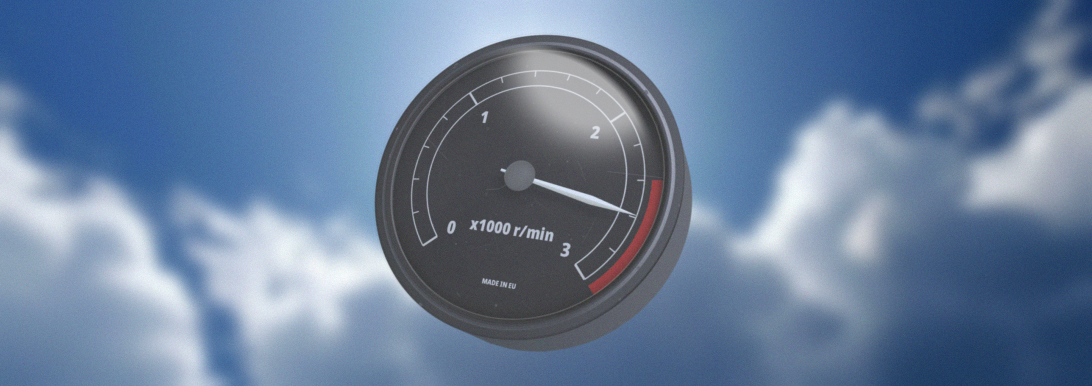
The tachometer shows 2600 rpm
